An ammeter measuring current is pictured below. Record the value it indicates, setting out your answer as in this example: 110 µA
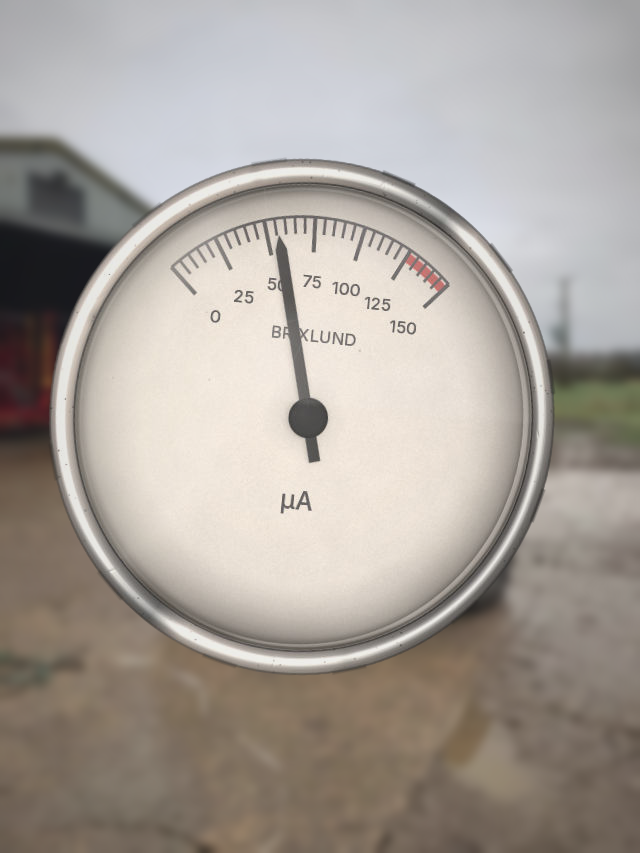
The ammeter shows 55 µA
